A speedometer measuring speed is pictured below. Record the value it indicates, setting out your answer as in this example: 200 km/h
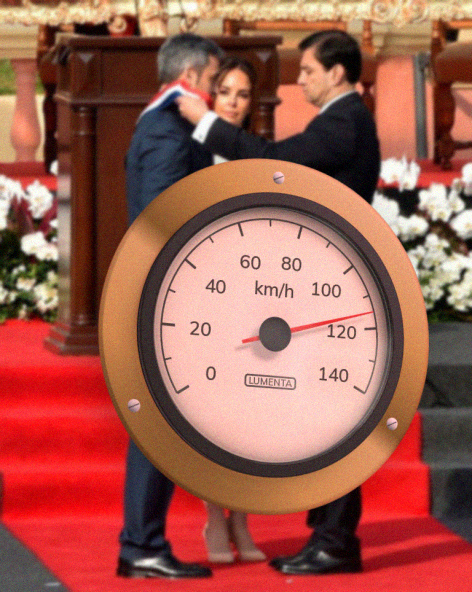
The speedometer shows 115 km/h
